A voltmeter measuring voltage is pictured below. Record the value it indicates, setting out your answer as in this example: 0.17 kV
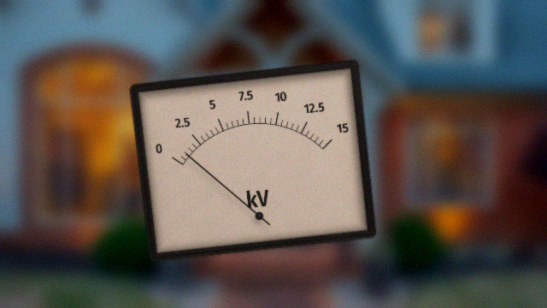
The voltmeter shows 1 kV
